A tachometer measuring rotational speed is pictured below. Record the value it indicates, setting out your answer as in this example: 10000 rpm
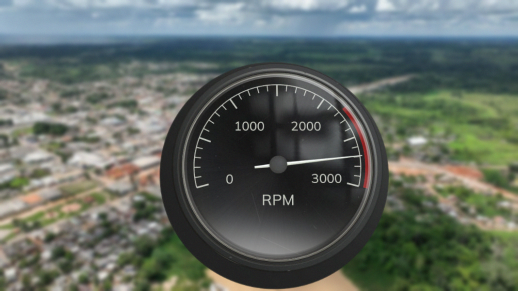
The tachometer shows 2700 rpm
